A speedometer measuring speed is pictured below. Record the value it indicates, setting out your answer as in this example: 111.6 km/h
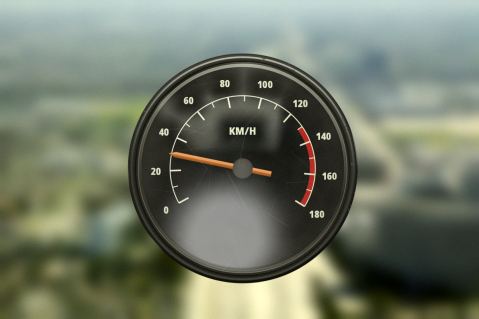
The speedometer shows 30 km/h
